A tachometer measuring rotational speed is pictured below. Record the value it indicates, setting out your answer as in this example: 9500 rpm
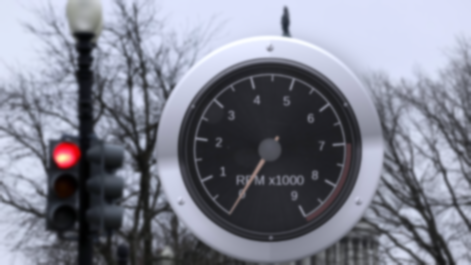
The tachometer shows 0 rpm
